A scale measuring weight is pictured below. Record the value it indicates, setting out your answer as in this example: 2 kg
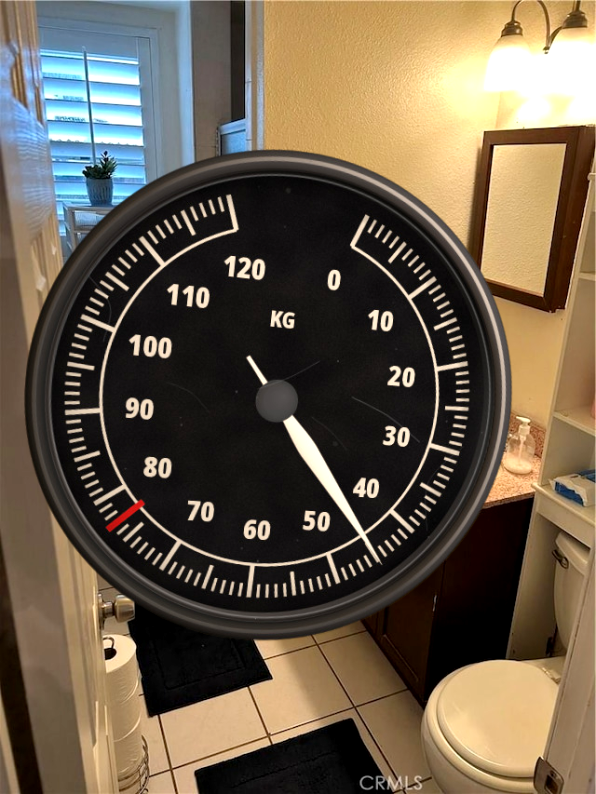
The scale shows 45 kg
